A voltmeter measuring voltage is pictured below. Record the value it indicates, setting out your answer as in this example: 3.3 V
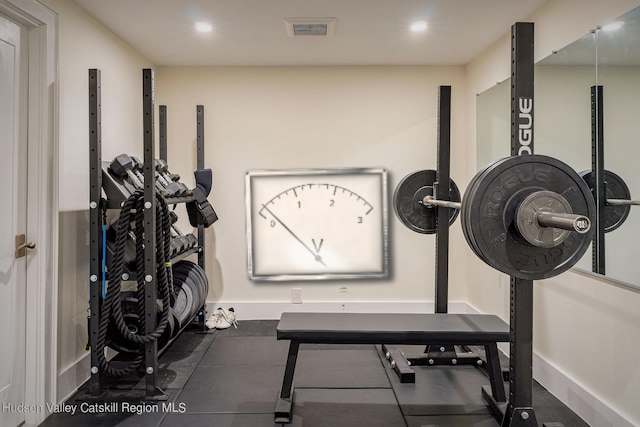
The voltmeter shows 0.2 V
